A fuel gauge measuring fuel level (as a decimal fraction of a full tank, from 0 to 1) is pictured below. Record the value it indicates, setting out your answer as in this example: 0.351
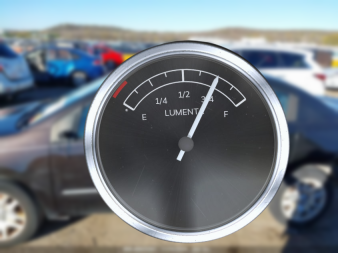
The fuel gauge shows 0.75
